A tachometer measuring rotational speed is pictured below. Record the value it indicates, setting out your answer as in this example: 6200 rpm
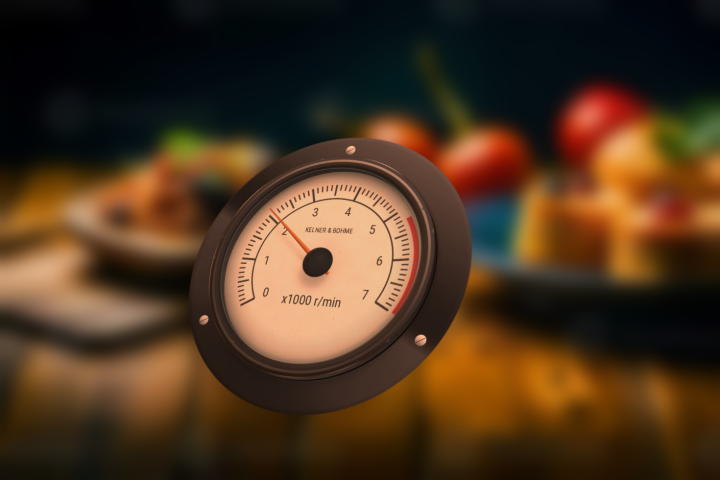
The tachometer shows 2100 rpm
